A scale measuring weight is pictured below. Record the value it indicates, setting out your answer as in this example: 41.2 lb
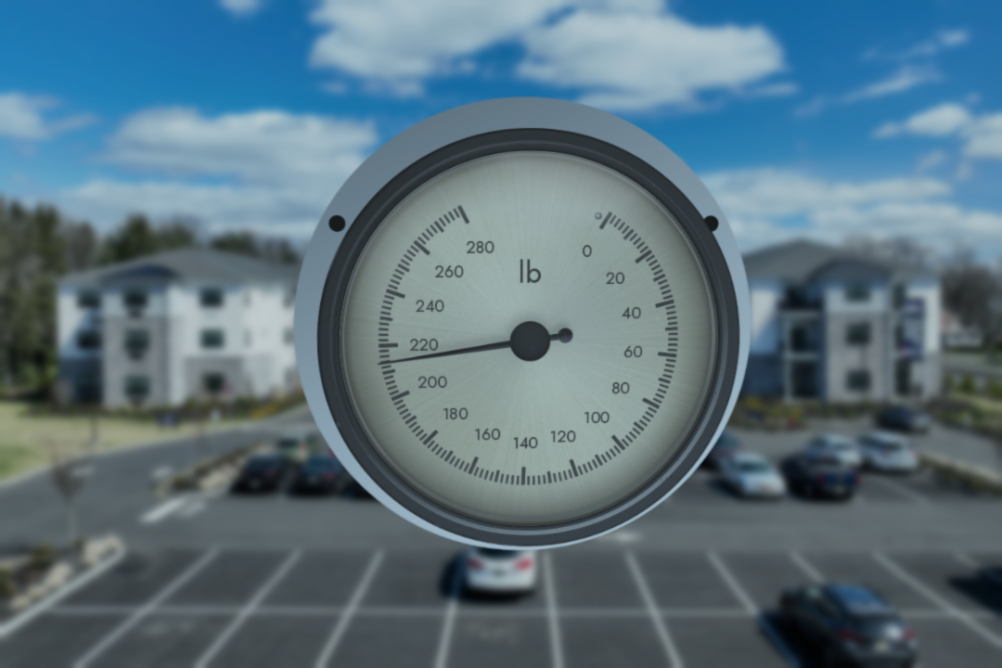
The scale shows 214 lb
